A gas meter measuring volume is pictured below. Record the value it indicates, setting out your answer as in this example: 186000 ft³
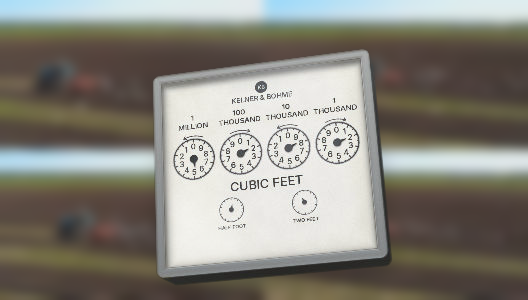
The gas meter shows 518200 ft³
